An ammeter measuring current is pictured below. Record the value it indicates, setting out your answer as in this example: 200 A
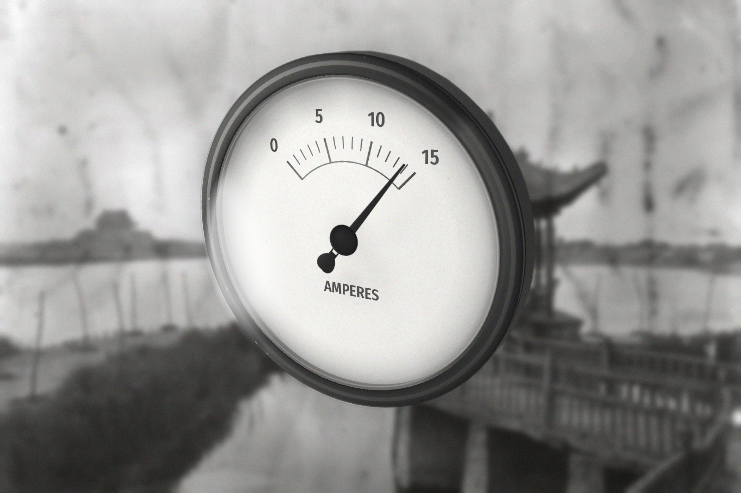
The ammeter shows 14 A
